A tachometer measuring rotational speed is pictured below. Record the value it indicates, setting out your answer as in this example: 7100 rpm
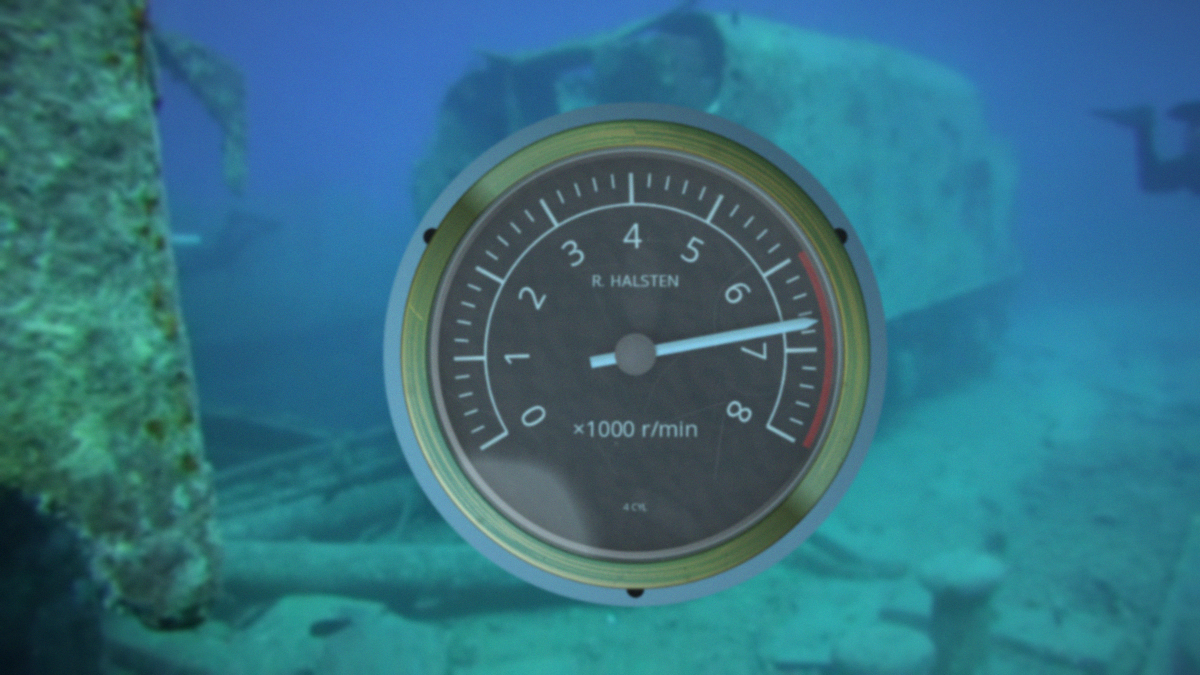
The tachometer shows 6700 rpm
